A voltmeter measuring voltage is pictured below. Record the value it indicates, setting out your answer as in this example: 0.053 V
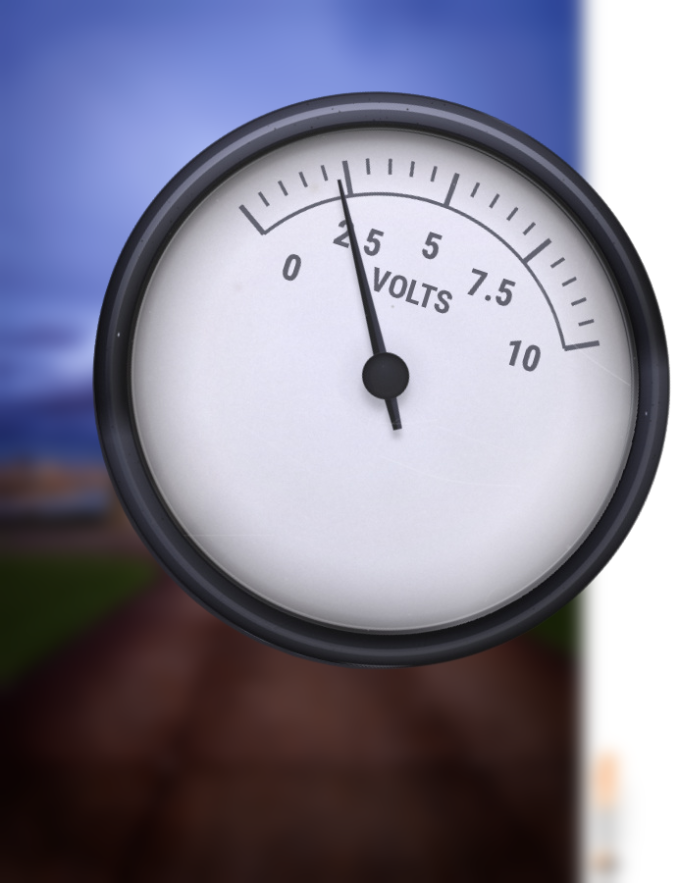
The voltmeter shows 2.25 V
